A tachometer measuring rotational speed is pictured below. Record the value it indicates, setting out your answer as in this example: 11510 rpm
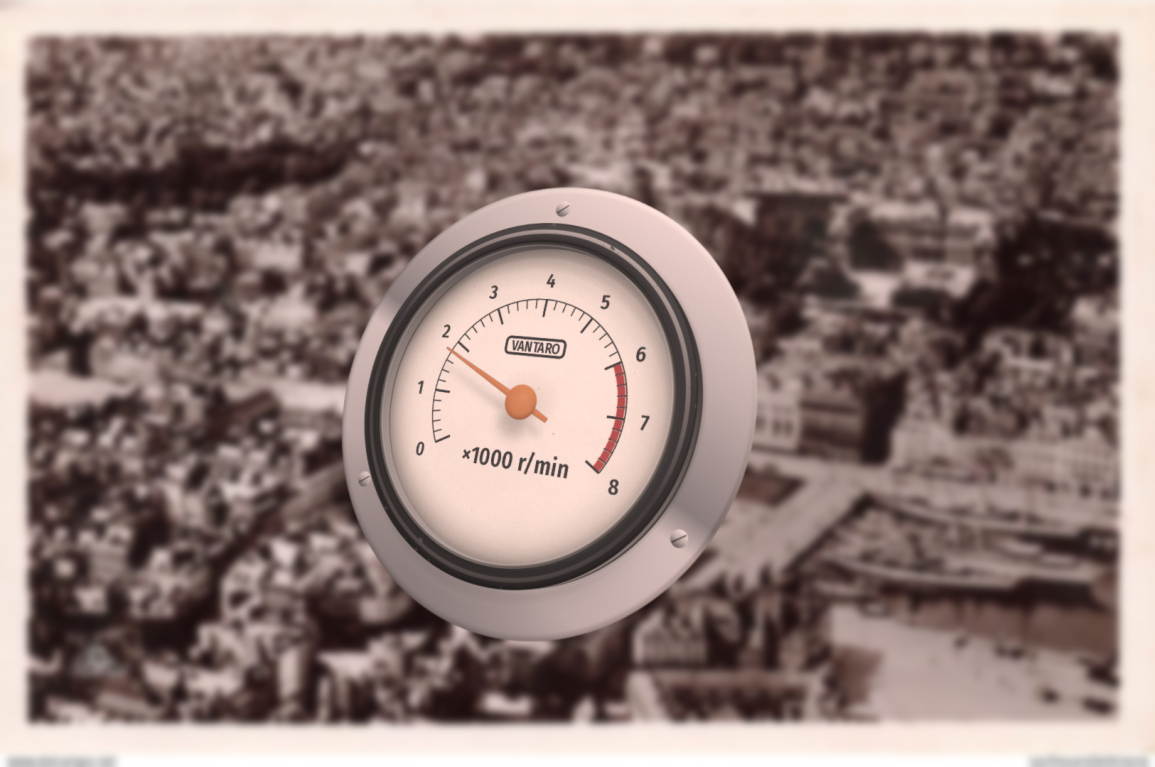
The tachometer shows 1800 rpm
